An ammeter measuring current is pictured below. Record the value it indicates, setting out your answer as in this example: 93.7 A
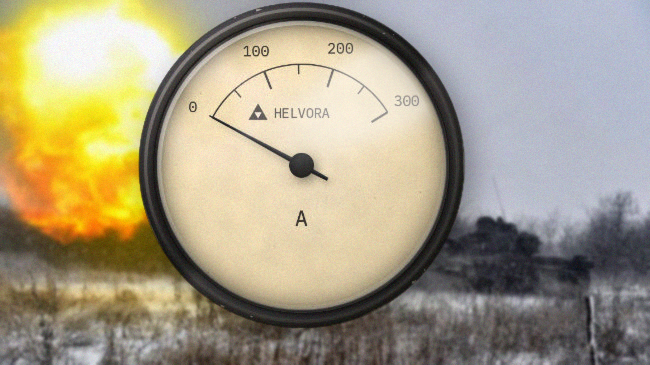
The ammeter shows 0 A
